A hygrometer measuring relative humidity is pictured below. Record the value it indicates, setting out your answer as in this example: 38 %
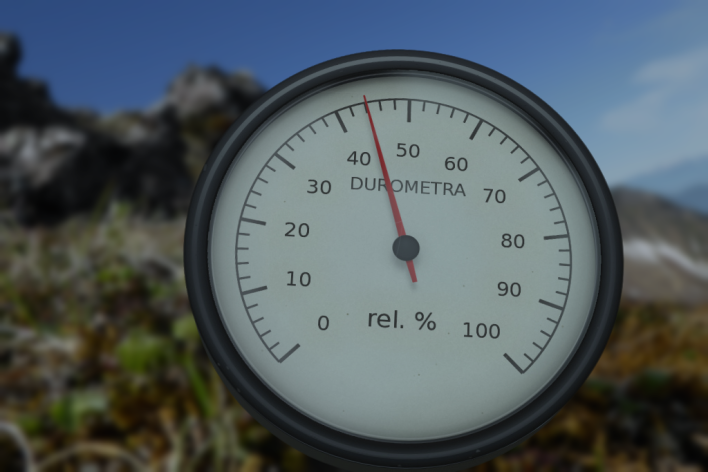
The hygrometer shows 44 %
